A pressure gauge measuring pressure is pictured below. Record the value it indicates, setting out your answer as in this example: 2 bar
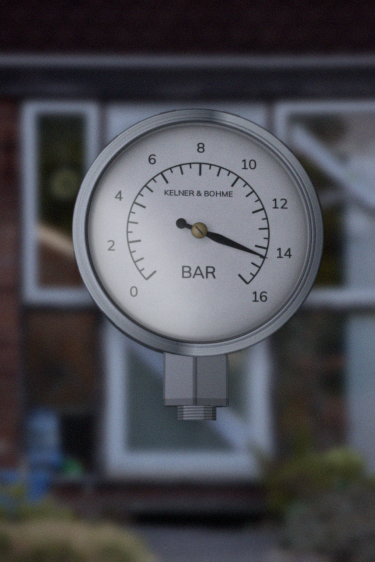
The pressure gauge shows 14.5 bar
